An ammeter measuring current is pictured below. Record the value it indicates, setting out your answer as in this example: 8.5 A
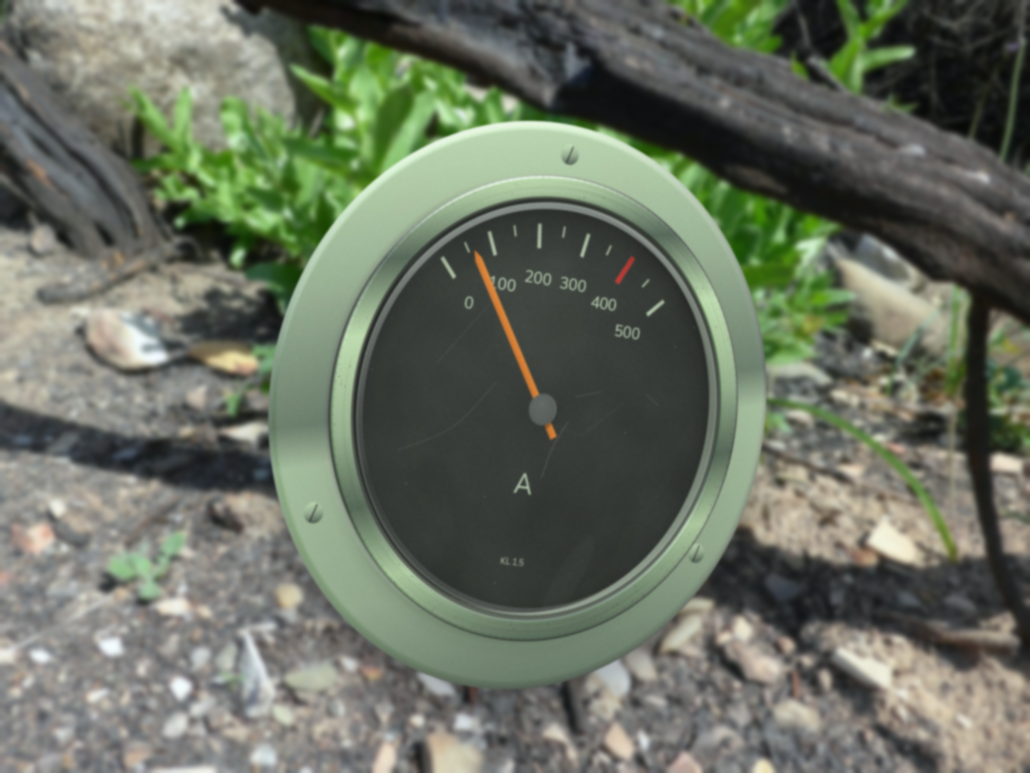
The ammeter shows 50 A
